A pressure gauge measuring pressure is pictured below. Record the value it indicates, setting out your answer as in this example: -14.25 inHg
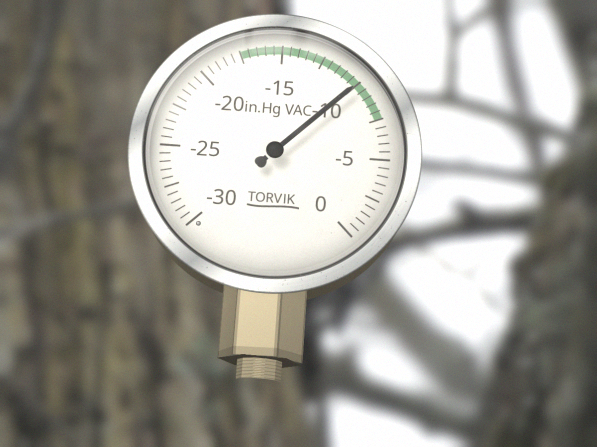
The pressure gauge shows -10 inHg
